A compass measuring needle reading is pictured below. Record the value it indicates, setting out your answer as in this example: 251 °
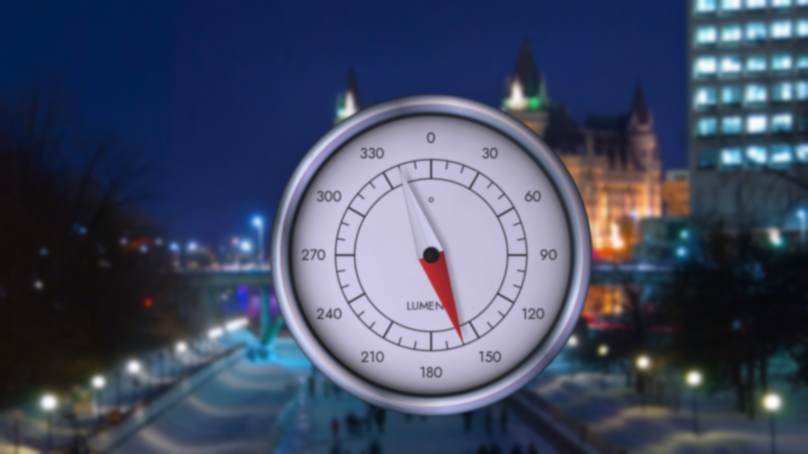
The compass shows 160 °
